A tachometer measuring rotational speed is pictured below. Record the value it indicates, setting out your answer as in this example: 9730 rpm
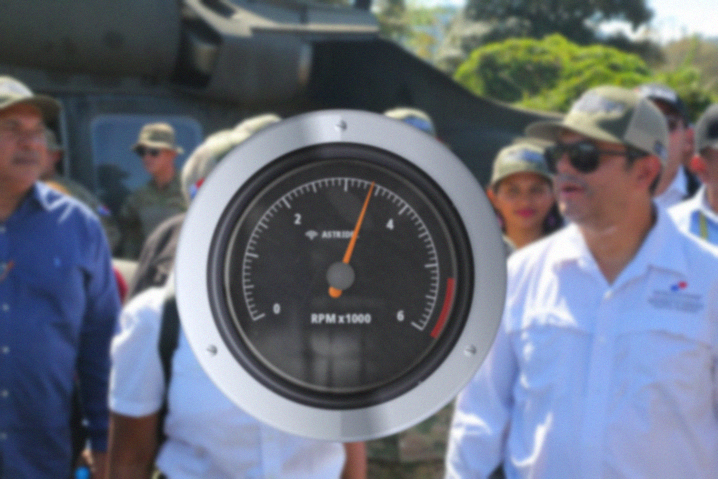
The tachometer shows 3400 rpm
